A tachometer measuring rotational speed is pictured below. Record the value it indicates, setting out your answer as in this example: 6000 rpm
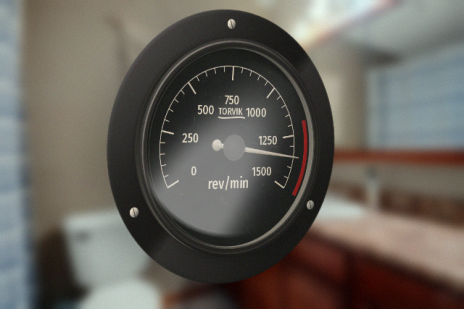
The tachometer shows 1350 rpm
